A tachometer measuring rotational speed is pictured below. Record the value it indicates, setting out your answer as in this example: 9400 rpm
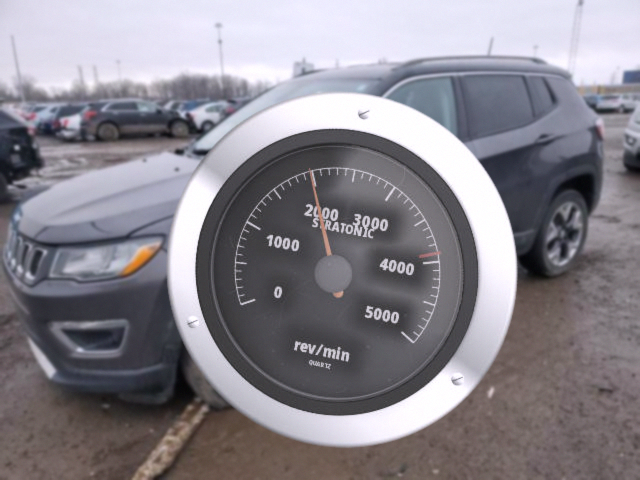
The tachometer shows 2000 rpm
